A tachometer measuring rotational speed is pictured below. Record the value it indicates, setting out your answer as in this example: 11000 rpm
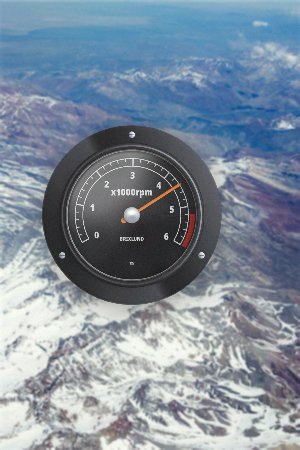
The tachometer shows 4400 rpm
